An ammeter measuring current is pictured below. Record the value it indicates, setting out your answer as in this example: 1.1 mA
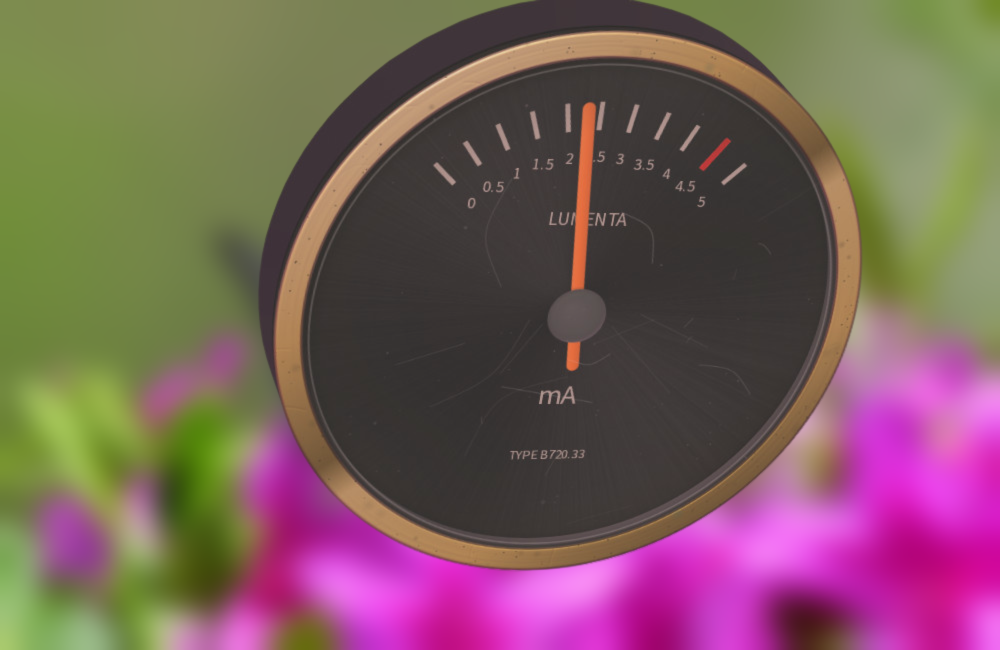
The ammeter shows 2.25 mA
